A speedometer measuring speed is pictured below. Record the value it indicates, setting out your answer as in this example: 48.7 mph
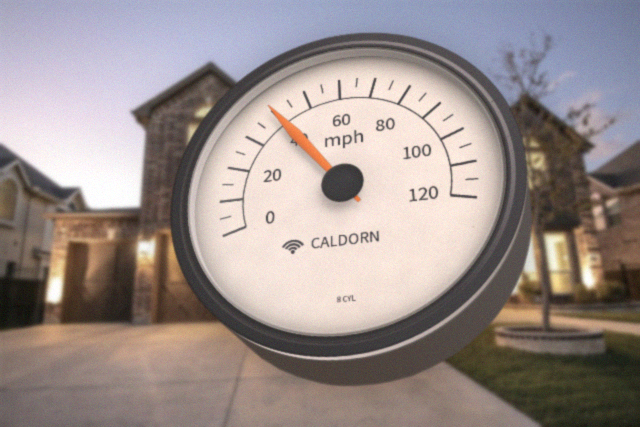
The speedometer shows 40 mph
